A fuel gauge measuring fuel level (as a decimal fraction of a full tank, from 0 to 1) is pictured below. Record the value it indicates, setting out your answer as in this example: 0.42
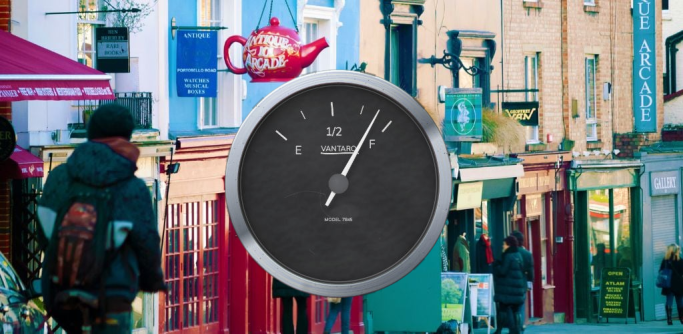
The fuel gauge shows 0.875
